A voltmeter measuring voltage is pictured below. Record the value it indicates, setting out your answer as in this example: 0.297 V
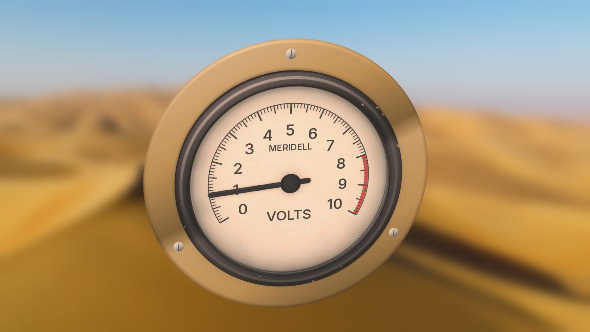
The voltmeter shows 1 V
